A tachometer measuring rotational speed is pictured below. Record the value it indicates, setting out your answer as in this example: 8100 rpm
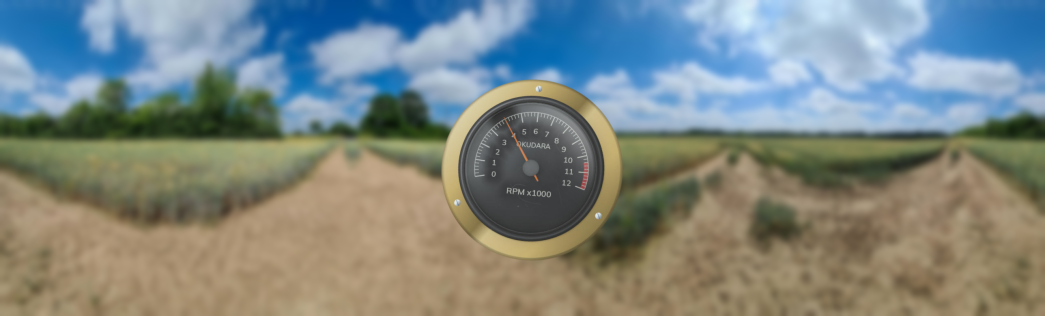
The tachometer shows 4000 rpm
